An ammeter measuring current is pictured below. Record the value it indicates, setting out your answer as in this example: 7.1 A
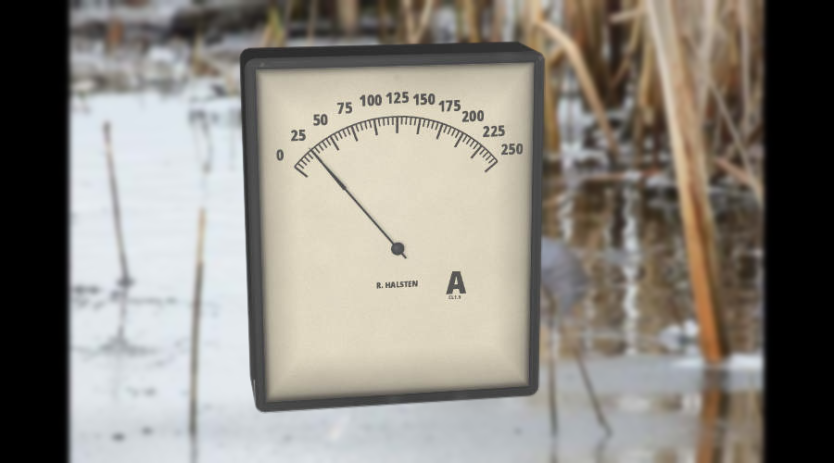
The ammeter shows 25 A
